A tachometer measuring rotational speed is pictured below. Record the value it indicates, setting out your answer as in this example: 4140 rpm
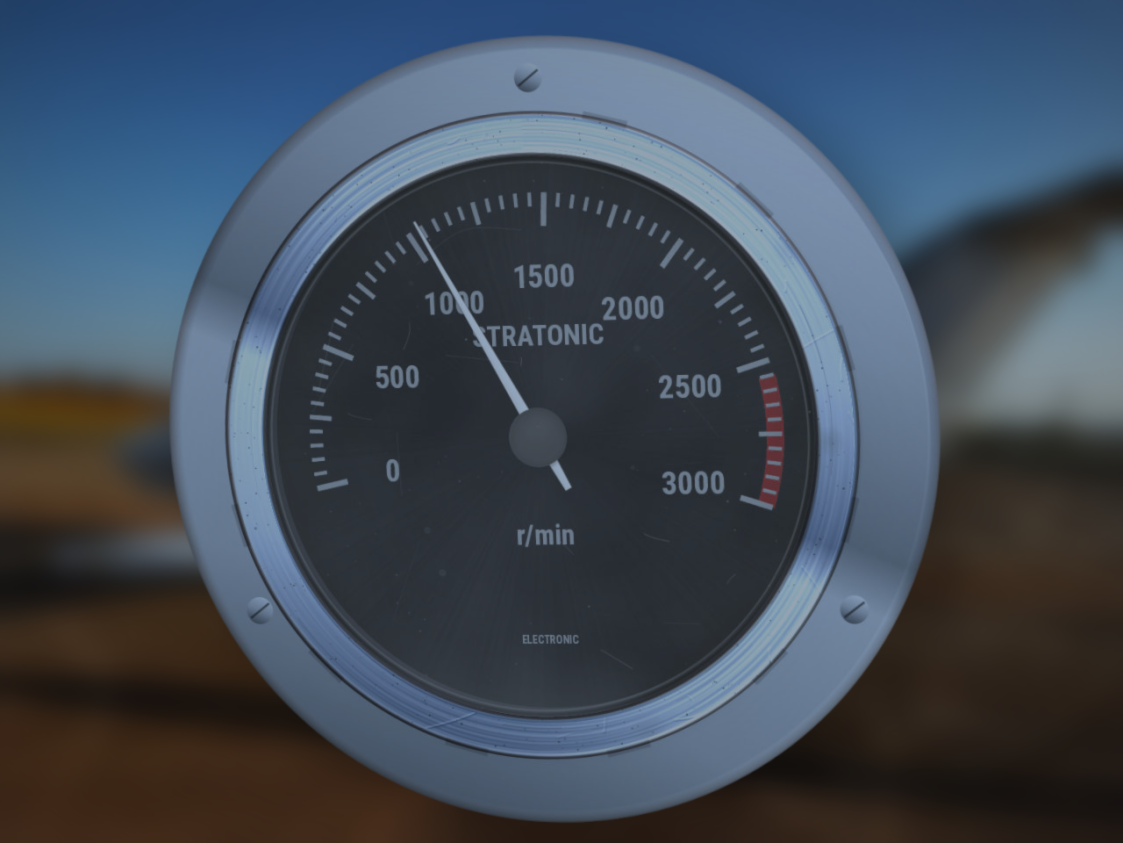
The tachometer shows 1050 rpm
